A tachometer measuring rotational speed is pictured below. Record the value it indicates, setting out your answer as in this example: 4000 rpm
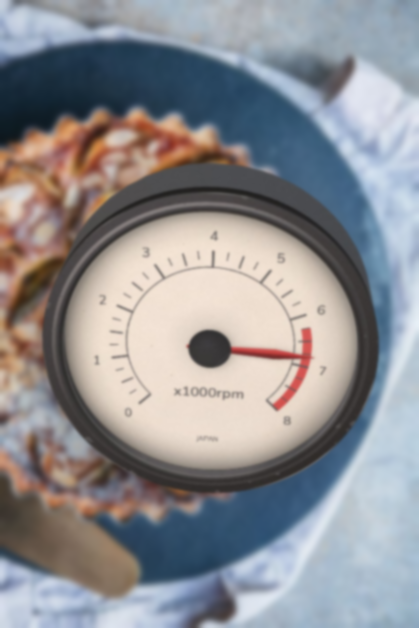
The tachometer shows 6750 rpm
